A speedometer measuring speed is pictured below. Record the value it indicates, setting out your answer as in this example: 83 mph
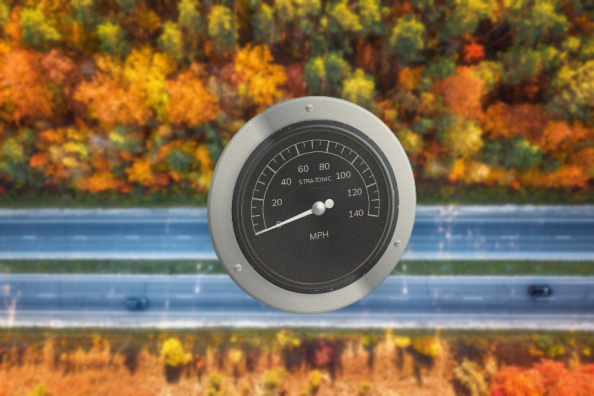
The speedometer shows 0 mph
